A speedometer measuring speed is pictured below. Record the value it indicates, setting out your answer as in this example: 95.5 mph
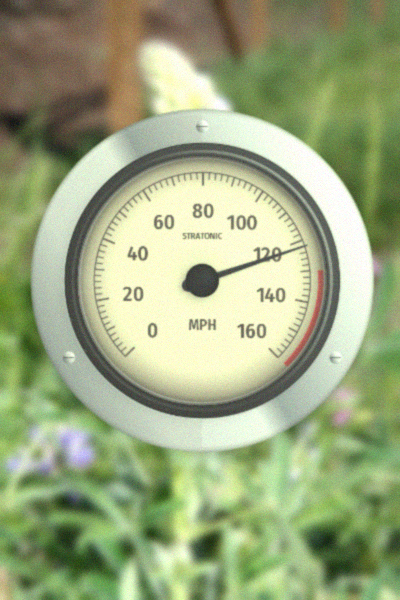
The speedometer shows 122 mph
